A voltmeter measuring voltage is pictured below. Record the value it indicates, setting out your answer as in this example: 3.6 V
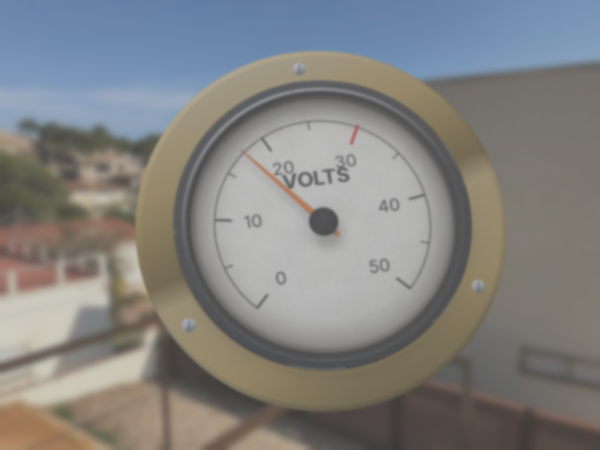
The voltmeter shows 17.5 V
